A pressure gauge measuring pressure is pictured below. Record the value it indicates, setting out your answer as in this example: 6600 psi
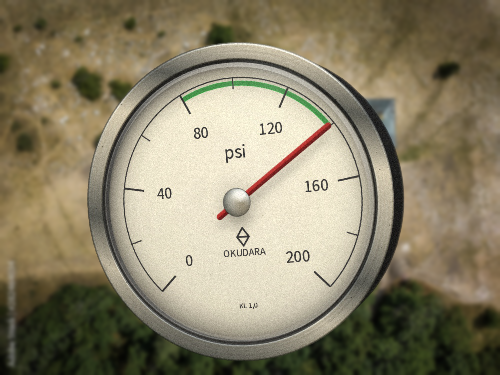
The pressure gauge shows 140 psi
